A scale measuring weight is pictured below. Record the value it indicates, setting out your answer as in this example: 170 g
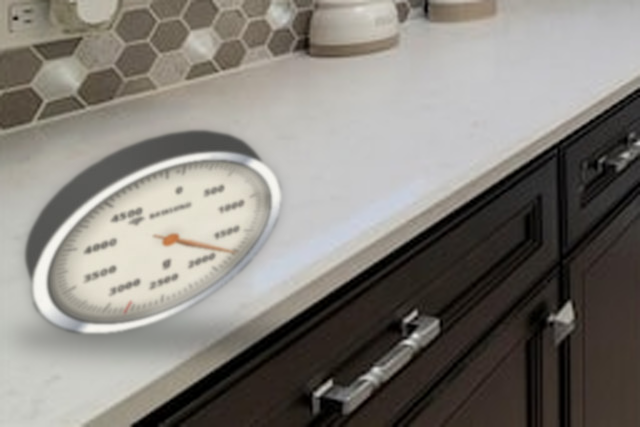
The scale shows 1750 g
